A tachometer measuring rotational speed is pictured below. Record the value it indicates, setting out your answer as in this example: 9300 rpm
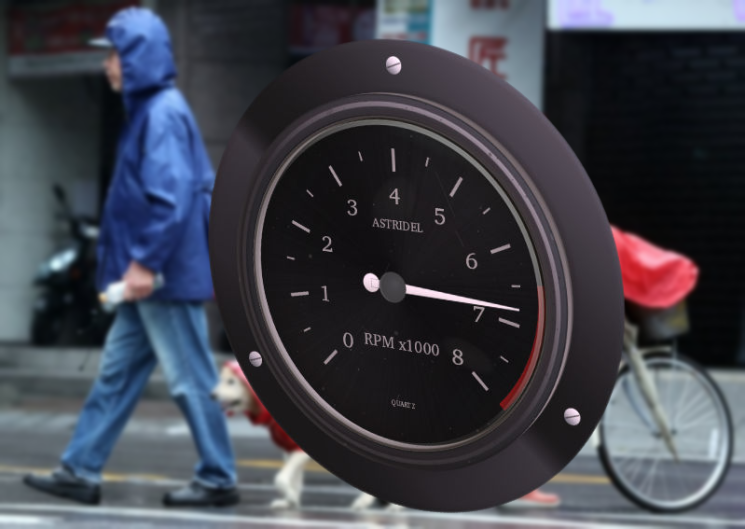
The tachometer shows 6750 rpm
